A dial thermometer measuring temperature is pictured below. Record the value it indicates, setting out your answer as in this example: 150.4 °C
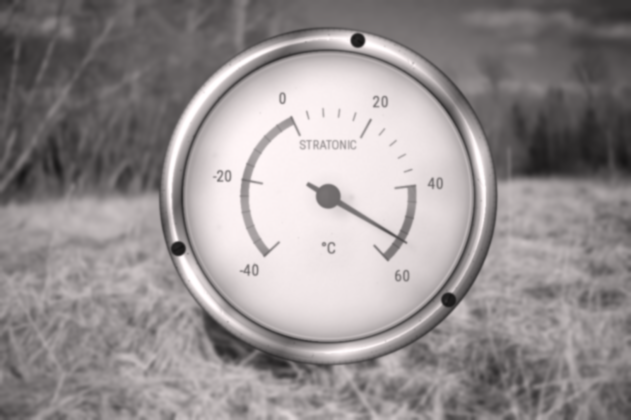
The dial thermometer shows 54 °C
